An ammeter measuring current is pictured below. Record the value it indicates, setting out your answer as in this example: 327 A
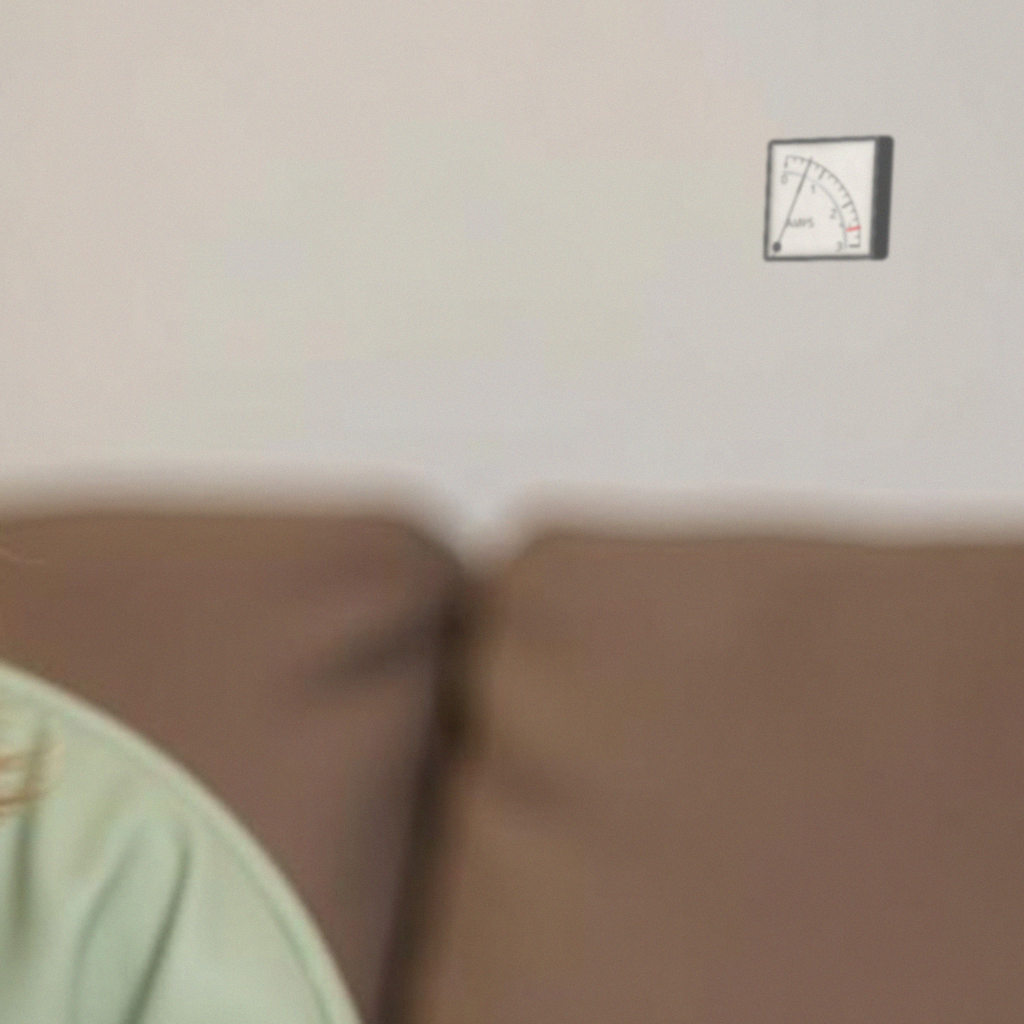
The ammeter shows 0.6 A
